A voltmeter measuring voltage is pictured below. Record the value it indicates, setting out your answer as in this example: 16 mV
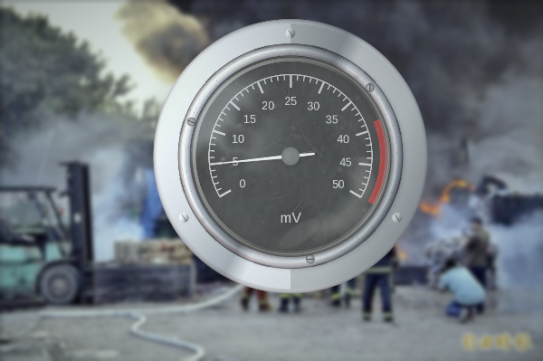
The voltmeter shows 5 mV
